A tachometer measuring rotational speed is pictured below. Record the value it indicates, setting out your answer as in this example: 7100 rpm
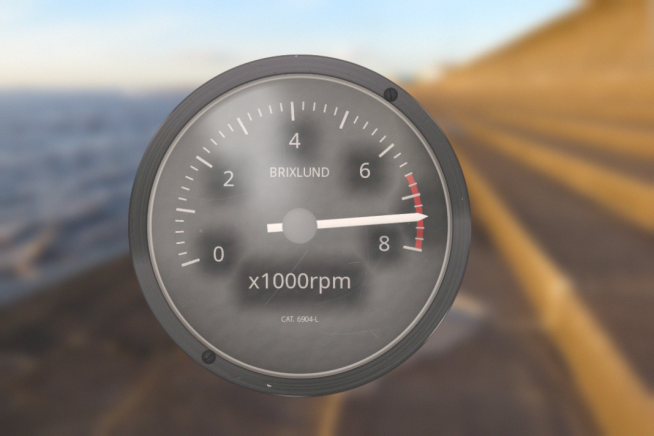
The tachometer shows 7400 rpm
